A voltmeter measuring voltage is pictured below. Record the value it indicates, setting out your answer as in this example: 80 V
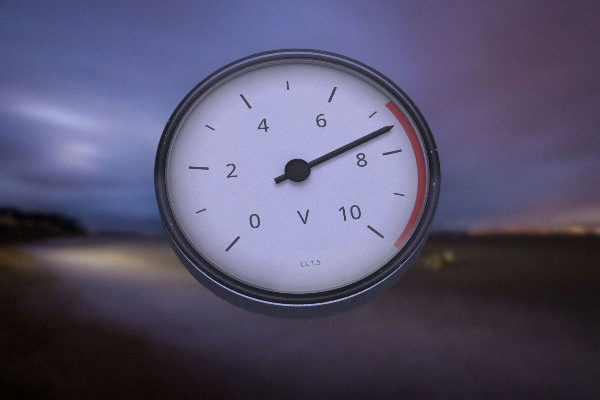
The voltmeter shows 7.5 V
